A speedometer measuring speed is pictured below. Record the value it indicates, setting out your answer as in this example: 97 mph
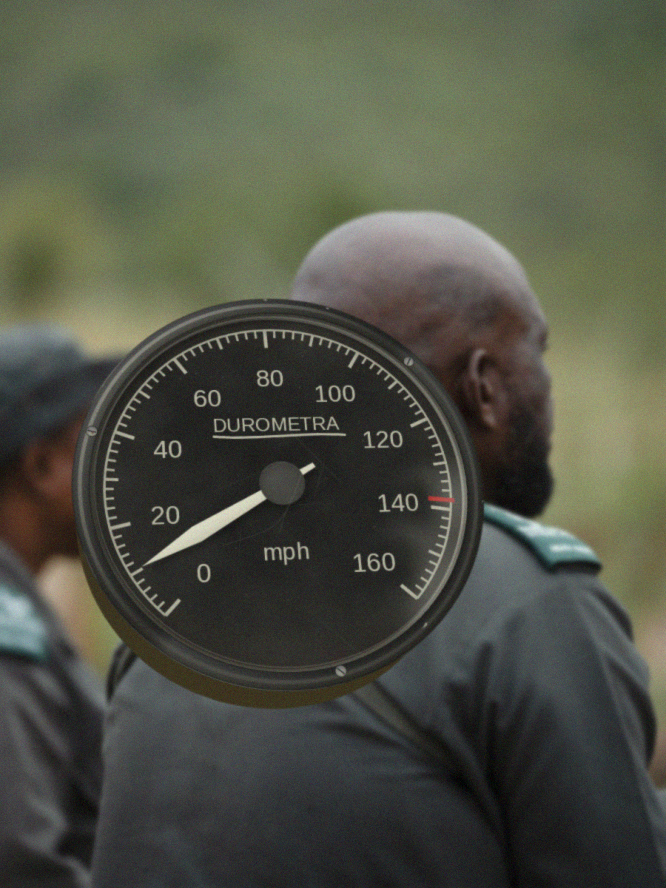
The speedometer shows 10 mph
